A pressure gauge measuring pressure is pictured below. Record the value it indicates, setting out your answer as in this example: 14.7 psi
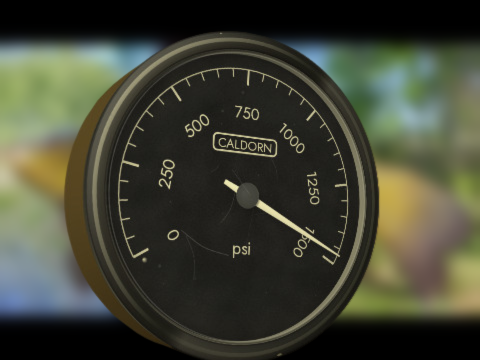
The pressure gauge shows 1475 psi
